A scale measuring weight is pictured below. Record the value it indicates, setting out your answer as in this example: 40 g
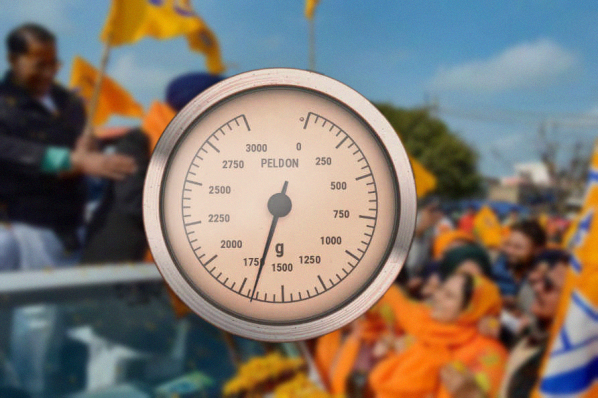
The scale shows 1675 g
